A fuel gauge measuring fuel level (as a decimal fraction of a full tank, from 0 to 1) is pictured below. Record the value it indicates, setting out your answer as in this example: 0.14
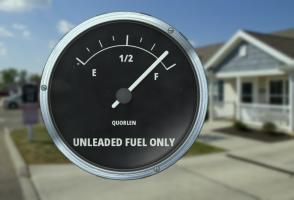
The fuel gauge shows 0.875
